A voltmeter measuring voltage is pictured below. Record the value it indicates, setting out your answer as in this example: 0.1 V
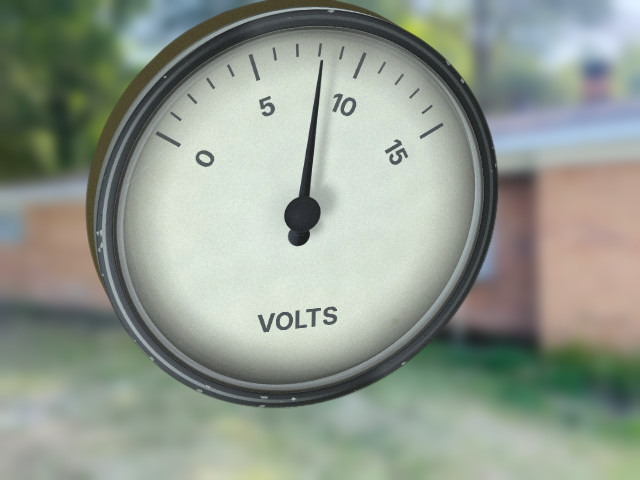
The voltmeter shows 8 V
